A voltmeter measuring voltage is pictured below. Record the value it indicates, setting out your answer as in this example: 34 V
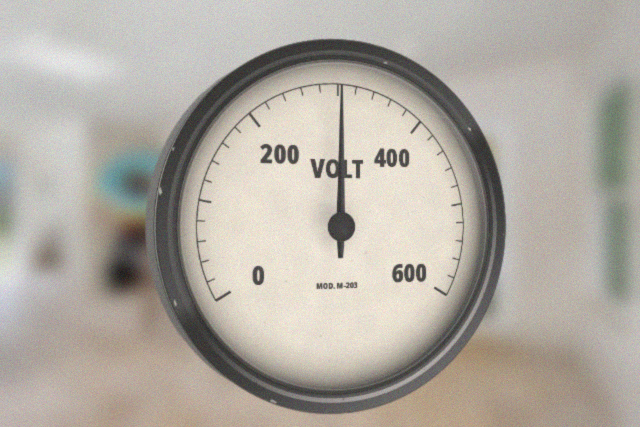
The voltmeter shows 300 V
